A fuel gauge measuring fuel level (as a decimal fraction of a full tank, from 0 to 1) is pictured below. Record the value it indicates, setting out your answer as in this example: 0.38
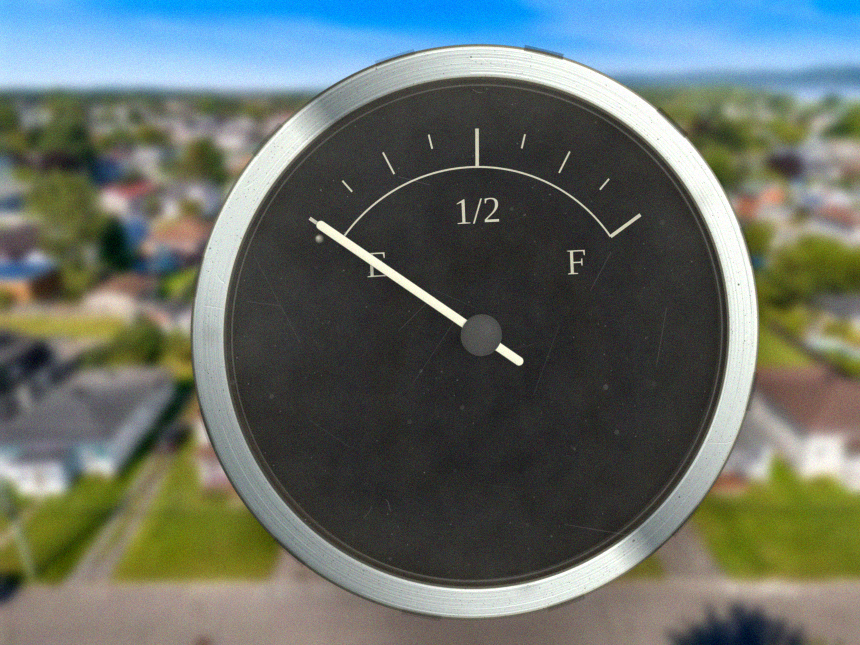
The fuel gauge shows 0
